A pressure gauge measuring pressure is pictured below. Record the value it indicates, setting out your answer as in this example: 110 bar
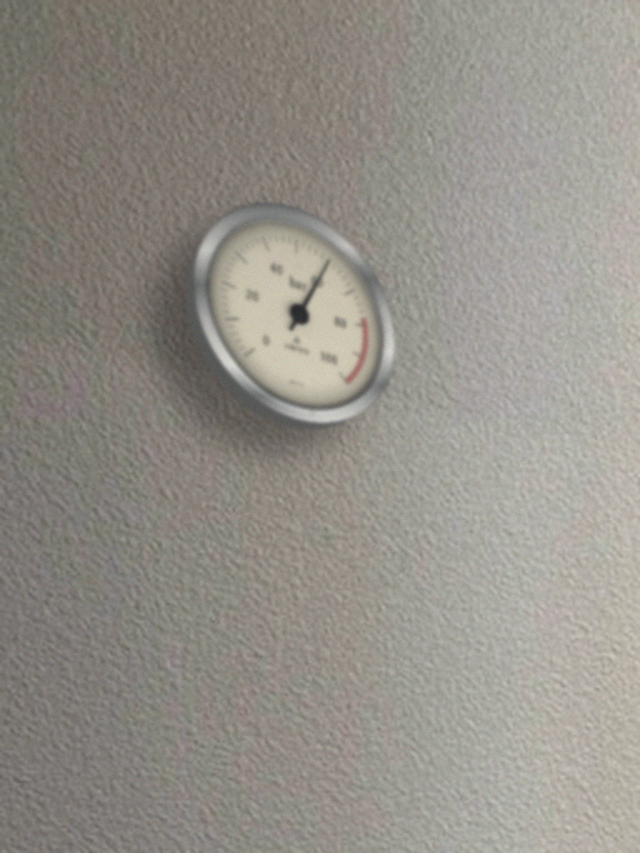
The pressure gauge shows 60 bar
